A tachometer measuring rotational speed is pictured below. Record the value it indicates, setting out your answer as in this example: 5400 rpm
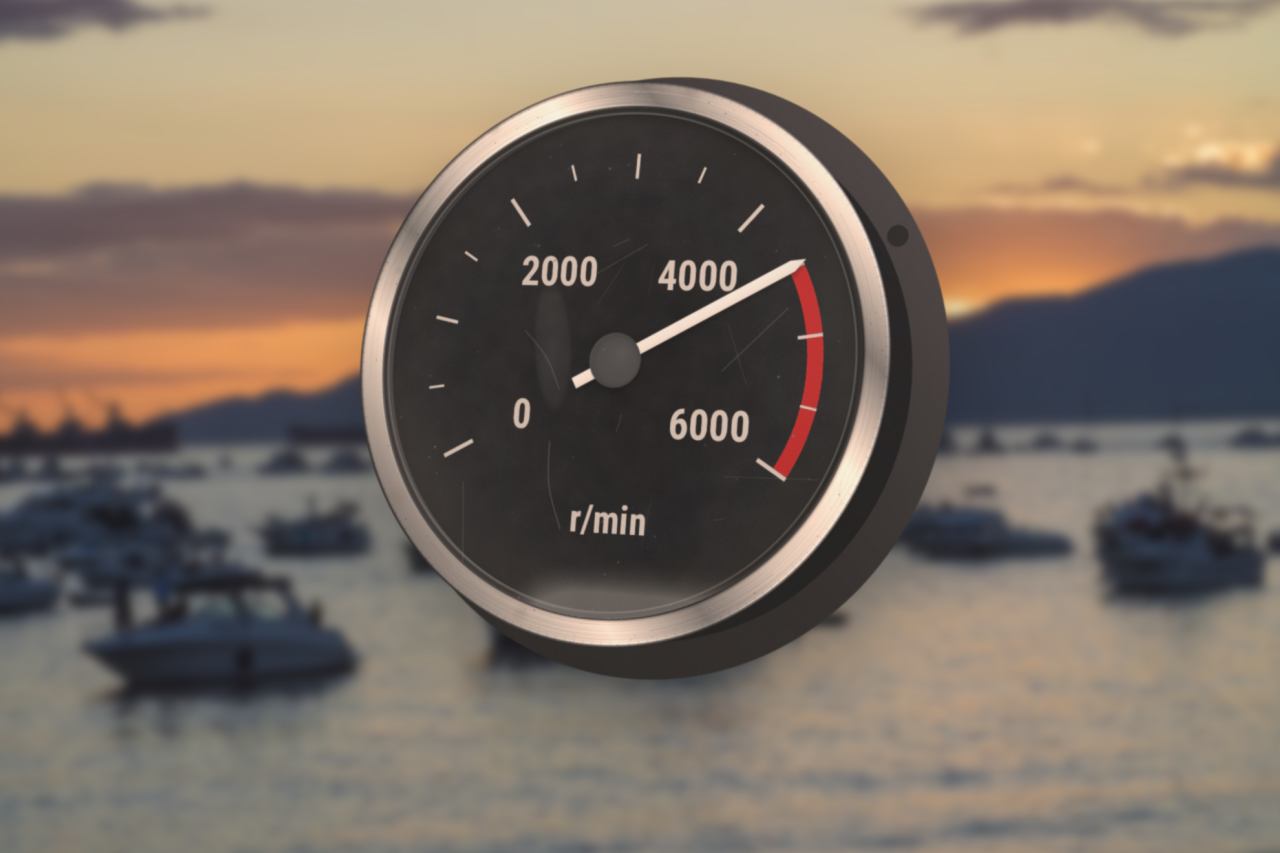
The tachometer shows 4500 rpm
